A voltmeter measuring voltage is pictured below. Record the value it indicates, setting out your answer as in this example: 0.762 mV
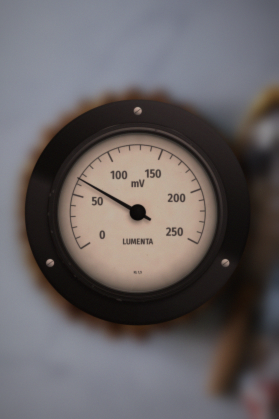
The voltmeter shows 65 mV
